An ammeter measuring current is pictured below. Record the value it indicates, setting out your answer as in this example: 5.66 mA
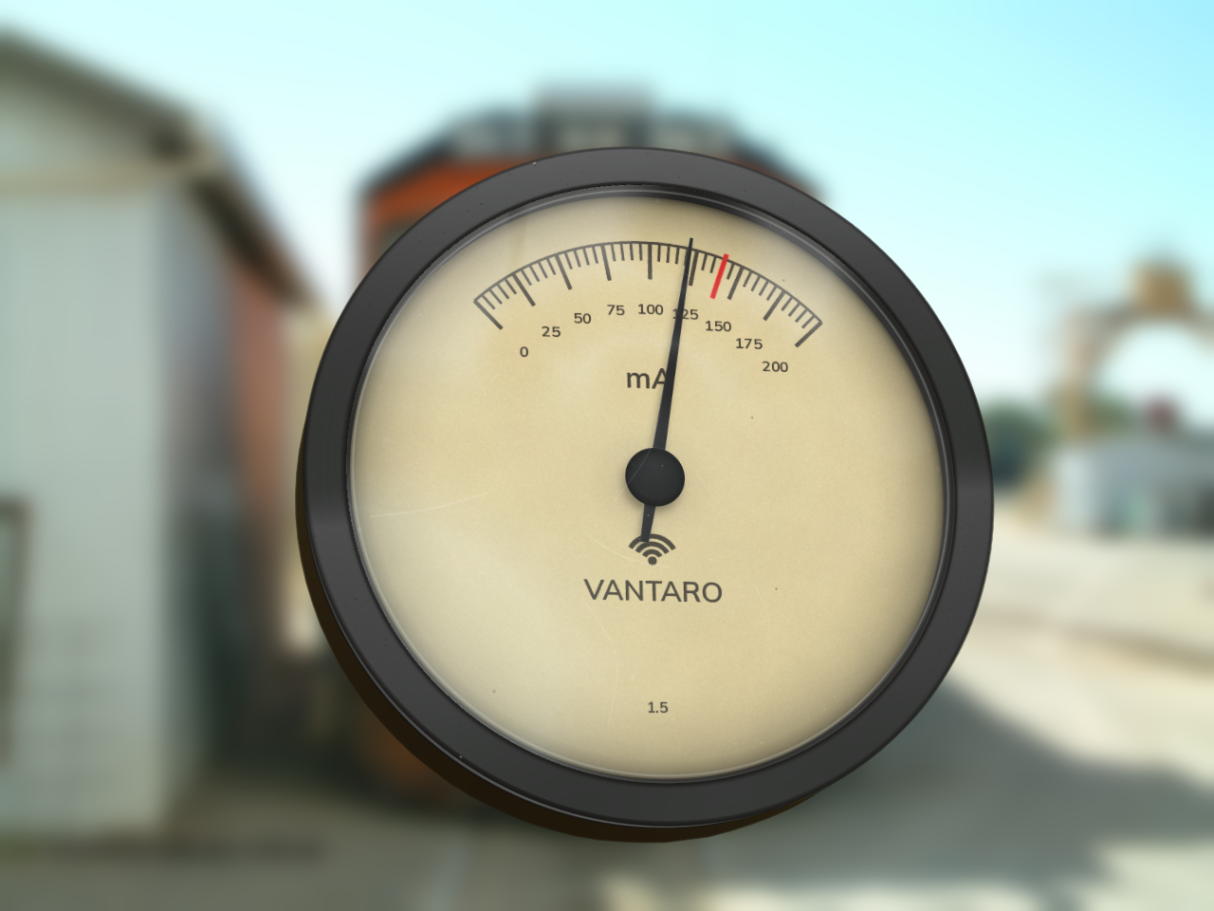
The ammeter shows 120 mA
